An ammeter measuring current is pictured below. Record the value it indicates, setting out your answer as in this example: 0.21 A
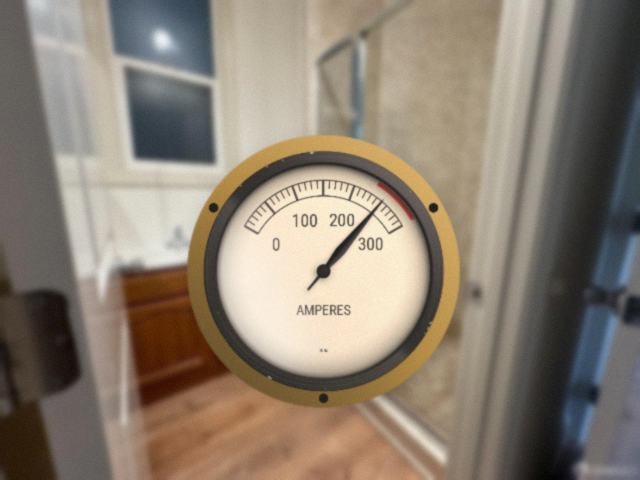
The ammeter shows 250 A
